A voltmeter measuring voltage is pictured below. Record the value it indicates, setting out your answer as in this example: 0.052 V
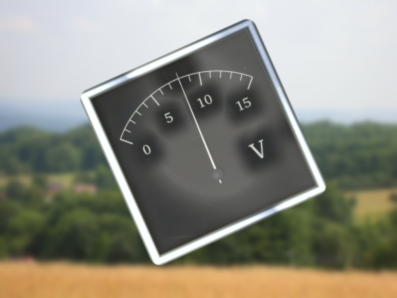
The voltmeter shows 8 V
